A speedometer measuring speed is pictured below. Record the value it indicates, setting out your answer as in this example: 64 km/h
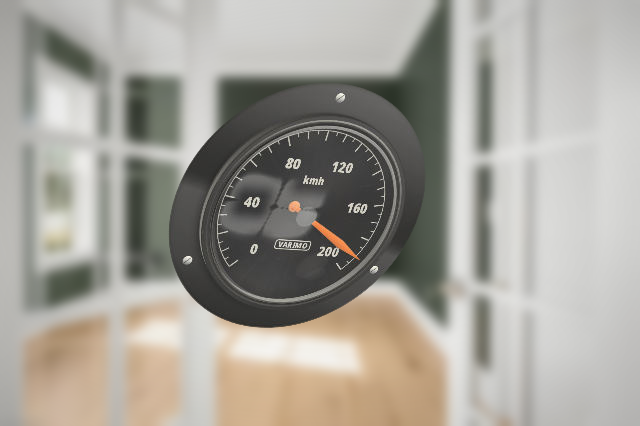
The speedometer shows 190 km/h
